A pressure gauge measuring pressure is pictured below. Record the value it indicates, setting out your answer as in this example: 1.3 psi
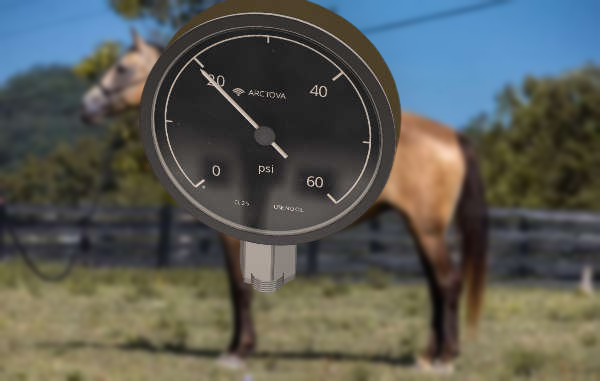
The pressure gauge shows 20 psi
